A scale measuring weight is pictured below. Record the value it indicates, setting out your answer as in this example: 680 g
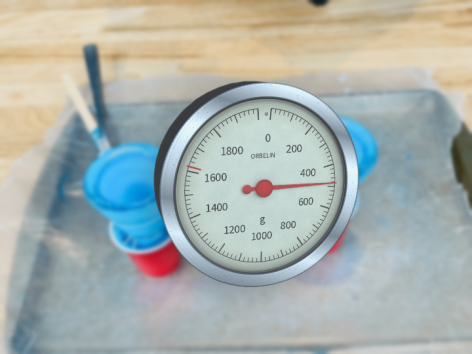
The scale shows 480 g
